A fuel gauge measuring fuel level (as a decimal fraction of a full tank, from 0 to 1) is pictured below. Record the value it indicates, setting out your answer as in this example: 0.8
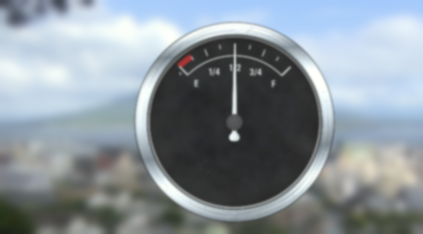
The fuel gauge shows 0.5
